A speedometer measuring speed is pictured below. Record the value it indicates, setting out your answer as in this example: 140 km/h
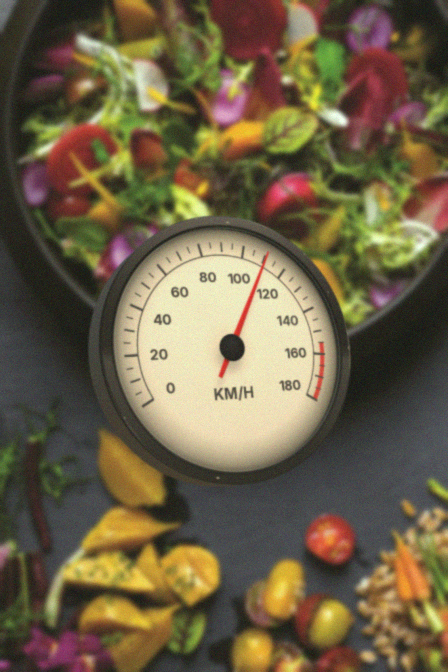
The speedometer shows 110 km/h
